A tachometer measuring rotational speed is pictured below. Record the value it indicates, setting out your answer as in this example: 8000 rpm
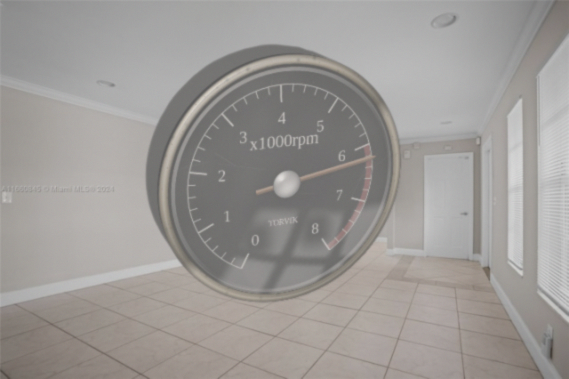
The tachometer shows 6200 rpm
